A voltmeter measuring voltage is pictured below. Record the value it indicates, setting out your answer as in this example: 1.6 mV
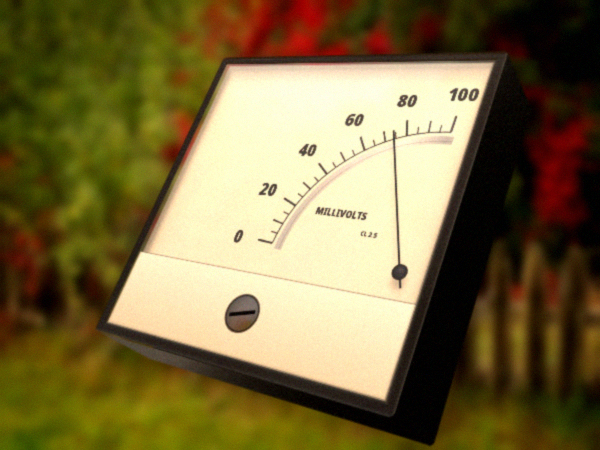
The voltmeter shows 75 mV
